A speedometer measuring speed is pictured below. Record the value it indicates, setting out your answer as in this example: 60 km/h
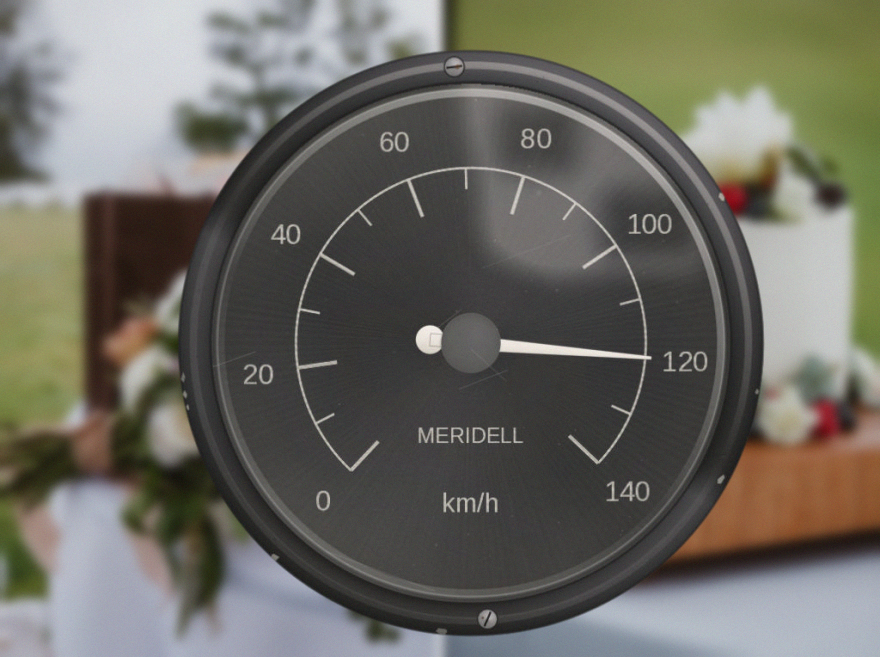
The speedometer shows 120 km/h
